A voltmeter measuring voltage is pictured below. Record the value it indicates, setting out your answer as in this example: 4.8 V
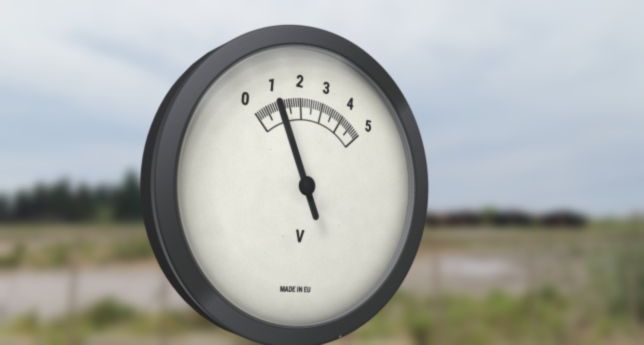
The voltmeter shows 1 V
